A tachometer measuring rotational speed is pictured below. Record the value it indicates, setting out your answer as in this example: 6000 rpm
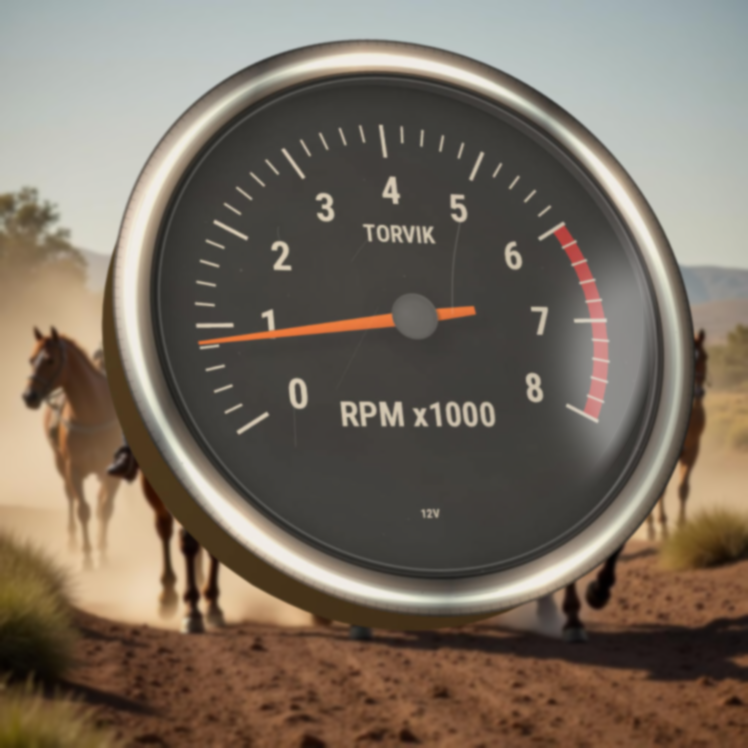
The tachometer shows 800 rpm
